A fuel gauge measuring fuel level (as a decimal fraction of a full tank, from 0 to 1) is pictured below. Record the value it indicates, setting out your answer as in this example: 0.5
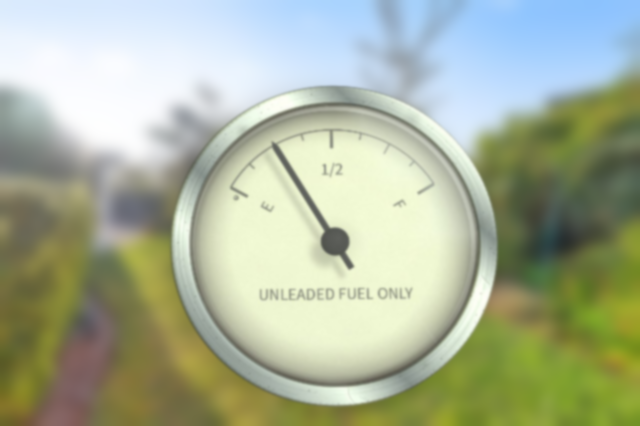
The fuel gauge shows 0.25
